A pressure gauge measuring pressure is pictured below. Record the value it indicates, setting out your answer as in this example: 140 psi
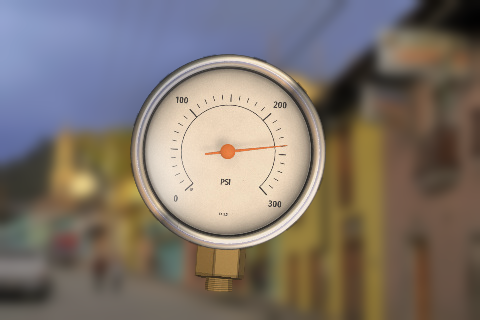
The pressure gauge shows 240 psi
